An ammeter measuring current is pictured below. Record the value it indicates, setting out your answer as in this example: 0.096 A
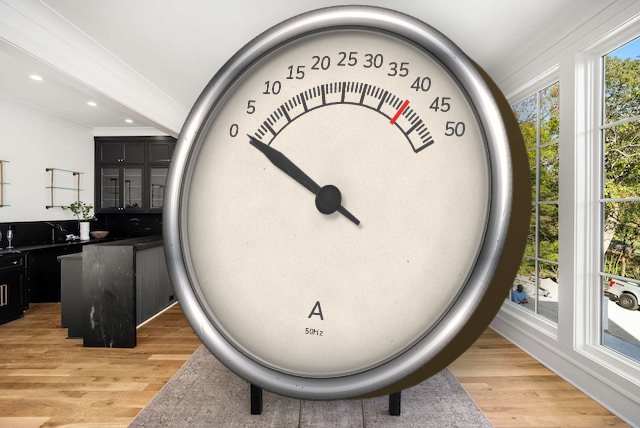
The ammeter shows 1 A
